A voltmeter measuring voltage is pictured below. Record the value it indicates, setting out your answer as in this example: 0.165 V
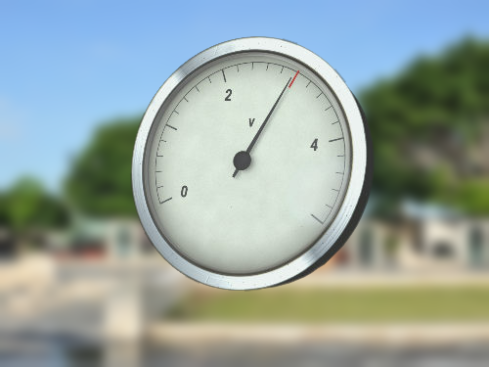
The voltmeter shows 3 V
